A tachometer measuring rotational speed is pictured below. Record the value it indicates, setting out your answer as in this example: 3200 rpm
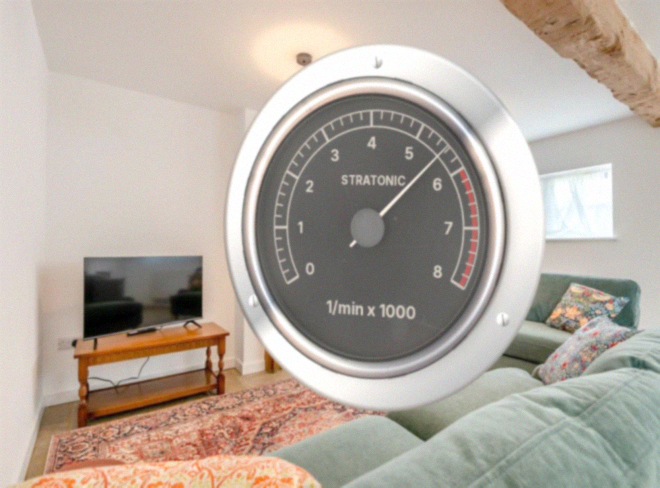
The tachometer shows 5600 rpm
